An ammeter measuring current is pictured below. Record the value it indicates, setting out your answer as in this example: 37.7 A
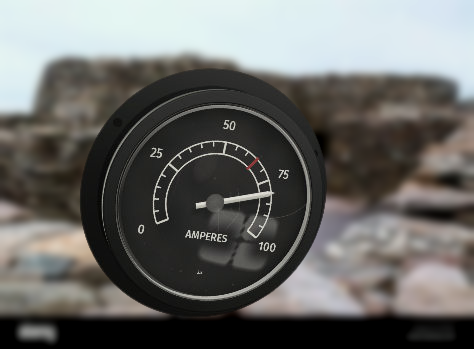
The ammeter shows 80 A
